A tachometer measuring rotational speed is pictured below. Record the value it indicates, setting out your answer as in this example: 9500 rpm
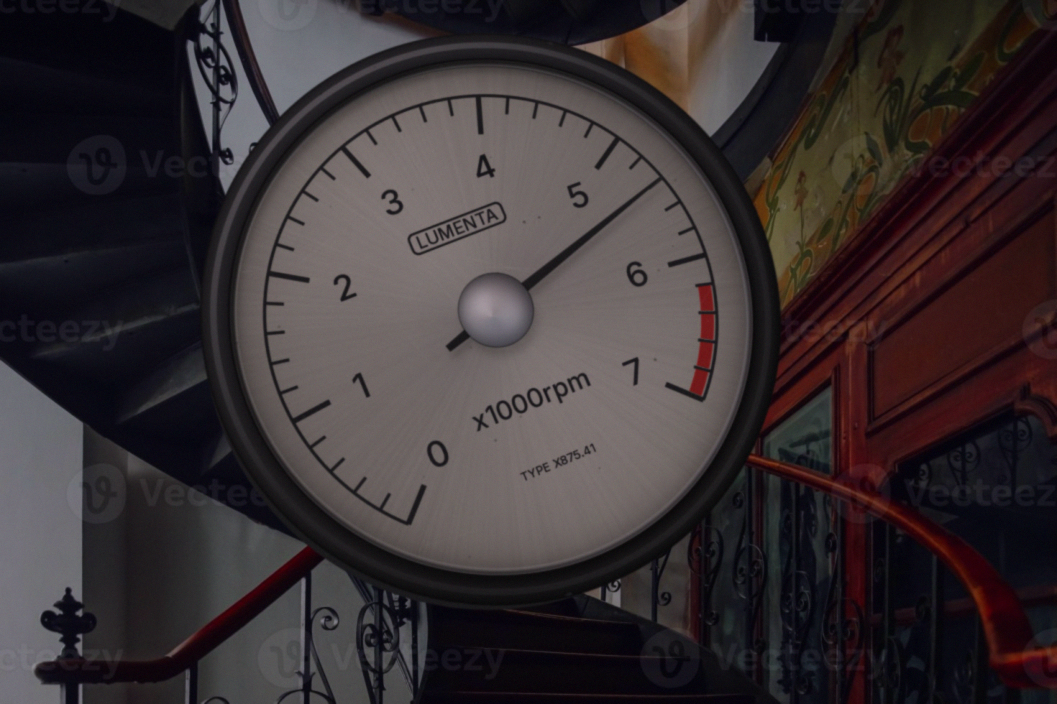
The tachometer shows 5400 rpm
